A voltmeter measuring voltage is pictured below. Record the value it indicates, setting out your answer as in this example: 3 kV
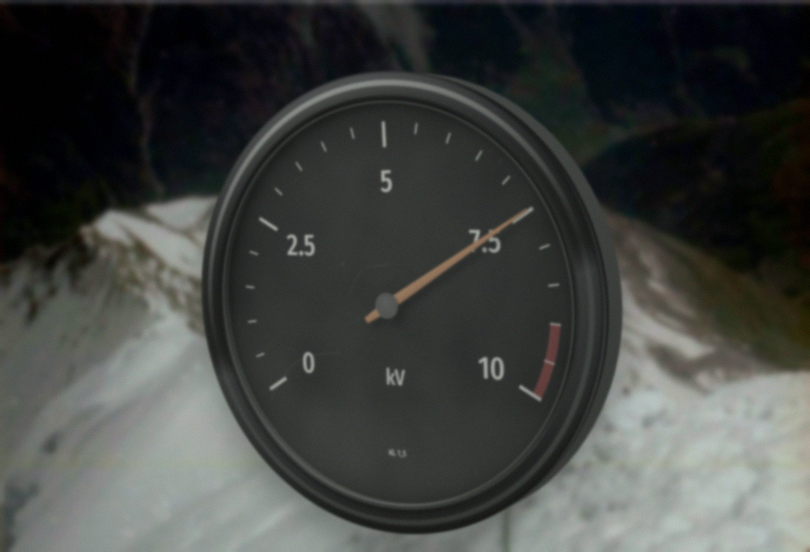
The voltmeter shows 7.5 kV
